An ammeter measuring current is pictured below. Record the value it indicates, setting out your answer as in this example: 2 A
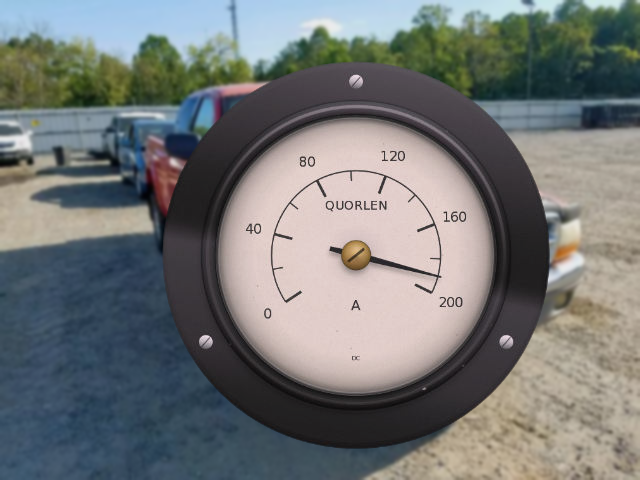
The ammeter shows 190 A
